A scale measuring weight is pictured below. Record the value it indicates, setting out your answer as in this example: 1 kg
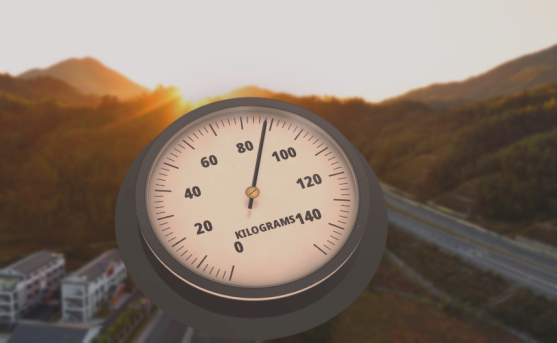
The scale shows 88 kg
